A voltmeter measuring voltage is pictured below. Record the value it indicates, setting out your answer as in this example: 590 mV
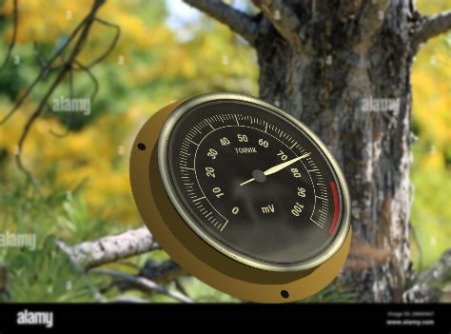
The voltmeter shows 75 mV
